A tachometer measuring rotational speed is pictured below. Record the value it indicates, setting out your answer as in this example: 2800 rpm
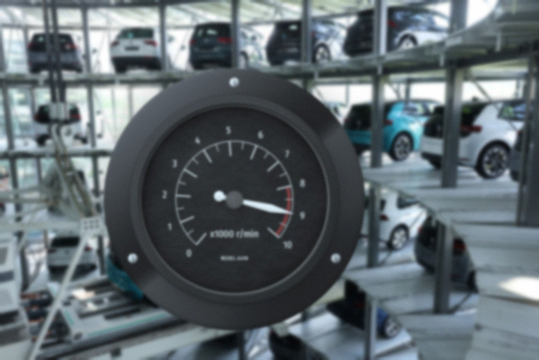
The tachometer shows 9000 rpm
